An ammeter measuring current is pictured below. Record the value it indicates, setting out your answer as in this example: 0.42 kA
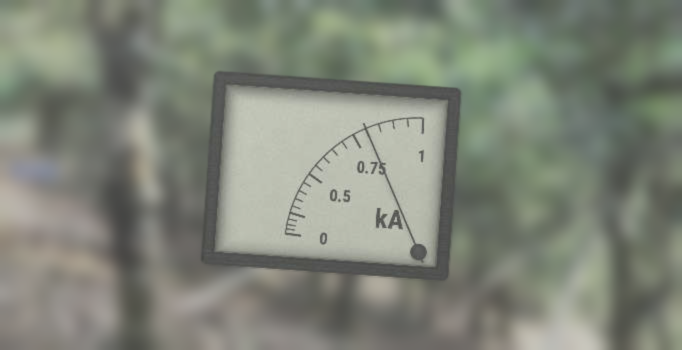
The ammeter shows 0.8 kA
